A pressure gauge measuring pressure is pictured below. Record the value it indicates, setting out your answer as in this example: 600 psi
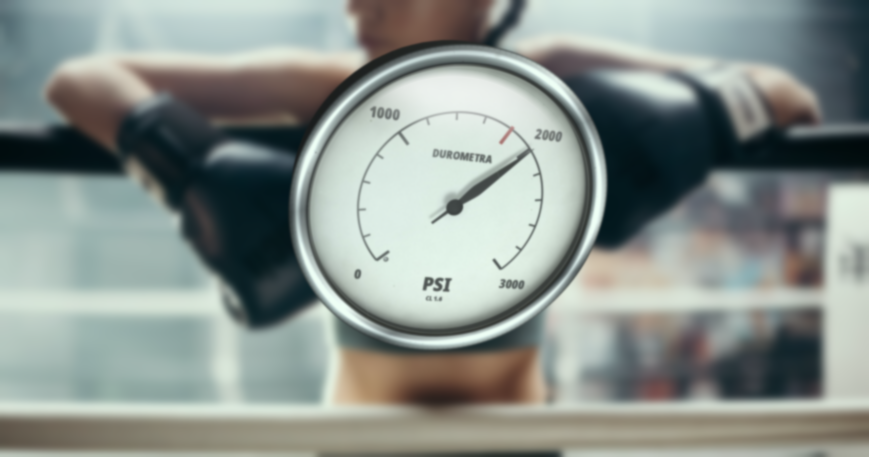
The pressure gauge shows 2000 psi
